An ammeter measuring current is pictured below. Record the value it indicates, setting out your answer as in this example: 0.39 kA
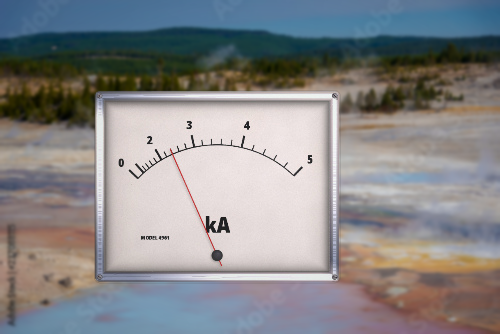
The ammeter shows 2.4 kA
